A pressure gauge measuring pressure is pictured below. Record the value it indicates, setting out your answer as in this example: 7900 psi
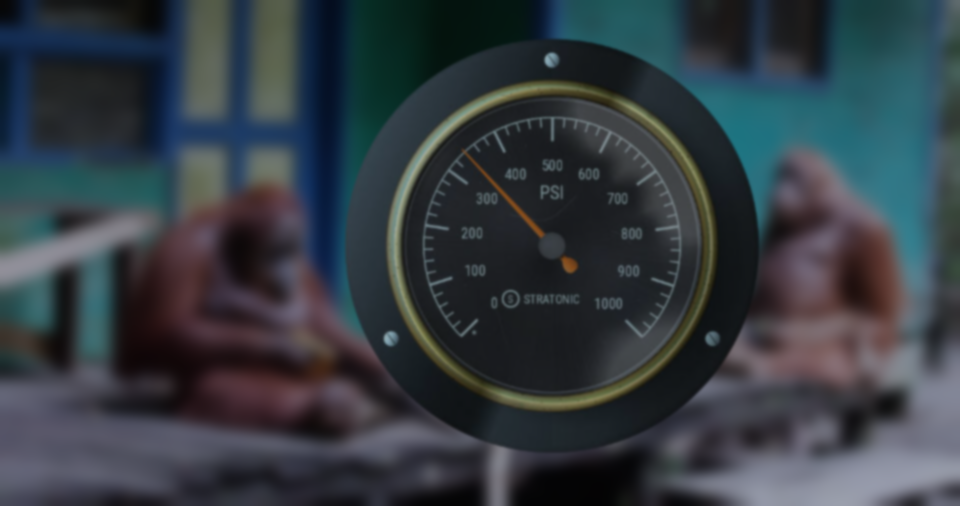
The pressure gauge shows 340 psi
